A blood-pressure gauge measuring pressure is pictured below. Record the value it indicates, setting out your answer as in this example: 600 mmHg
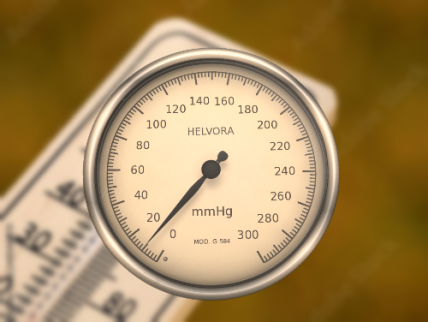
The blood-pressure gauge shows 10 mmHg
